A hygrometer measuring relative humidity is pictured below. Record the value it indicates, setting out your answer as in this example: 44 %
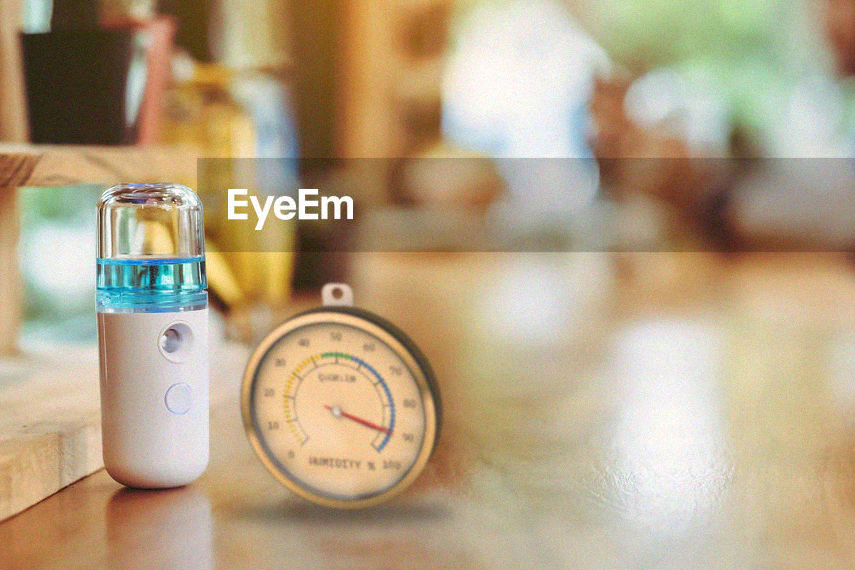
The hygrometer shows 90 %
